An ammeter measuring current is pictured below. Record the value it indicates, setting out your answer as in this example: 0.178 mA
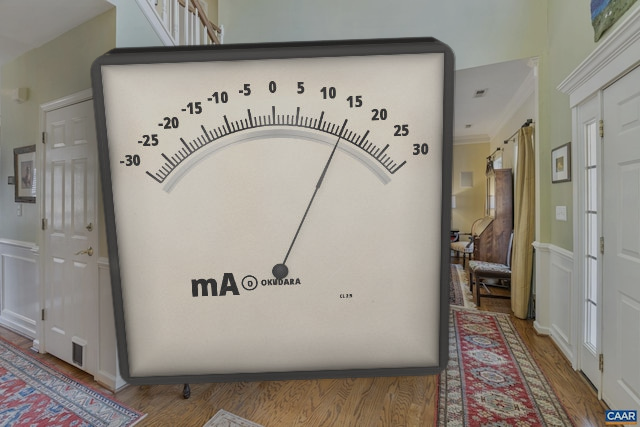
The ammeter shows 15 mA
